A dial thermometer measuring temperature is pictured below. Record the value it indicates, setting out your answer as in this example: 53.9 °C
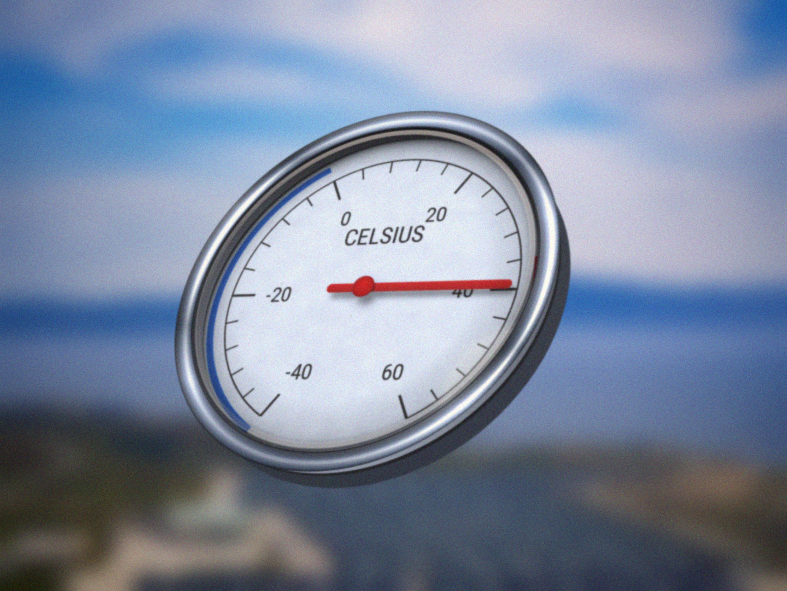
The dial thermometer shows 40 °C
